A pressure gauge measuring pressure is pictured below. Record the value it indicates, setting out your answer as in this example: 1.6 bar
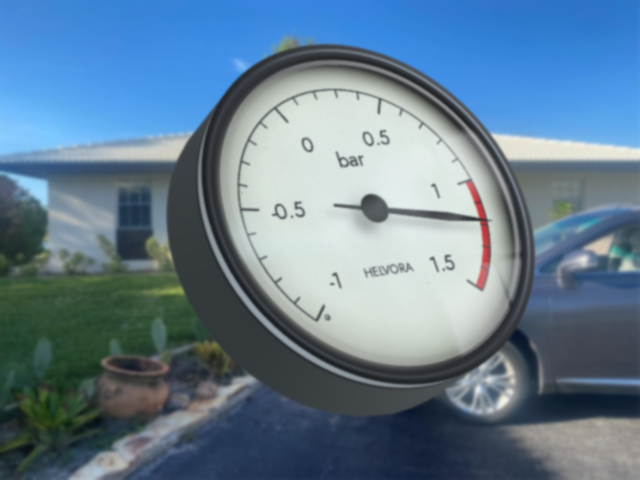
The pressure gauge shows 1.2 bar
